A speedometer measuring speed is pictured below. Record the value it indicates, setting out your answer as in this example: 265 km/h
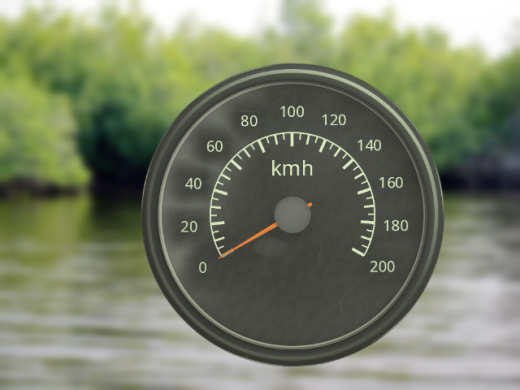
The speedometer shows 0 km/h
